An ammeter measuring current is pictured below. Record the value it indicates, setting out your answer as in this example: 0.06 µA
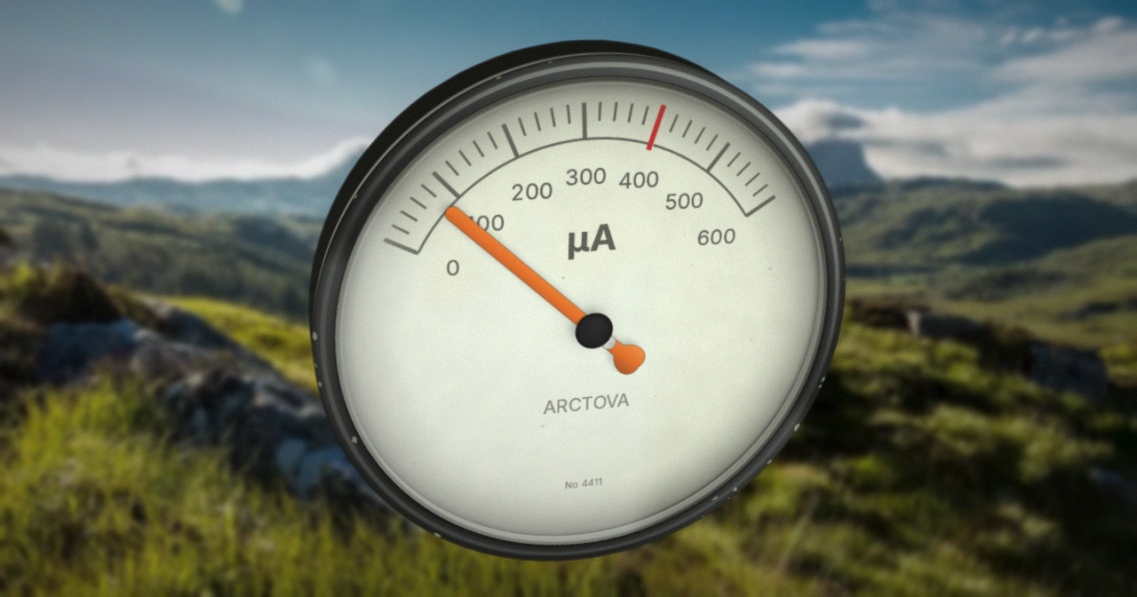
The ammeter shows 80 µA
